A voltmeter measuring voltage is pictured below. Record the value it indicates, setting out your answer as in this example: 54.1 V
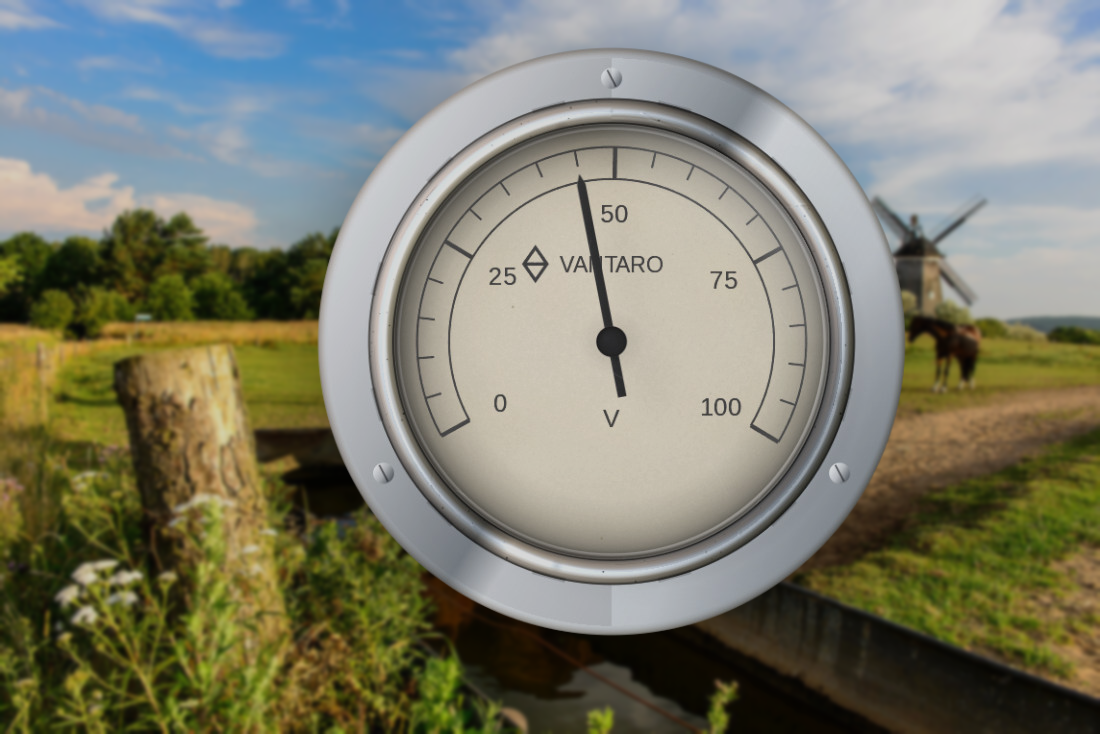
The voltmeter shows 45 V
